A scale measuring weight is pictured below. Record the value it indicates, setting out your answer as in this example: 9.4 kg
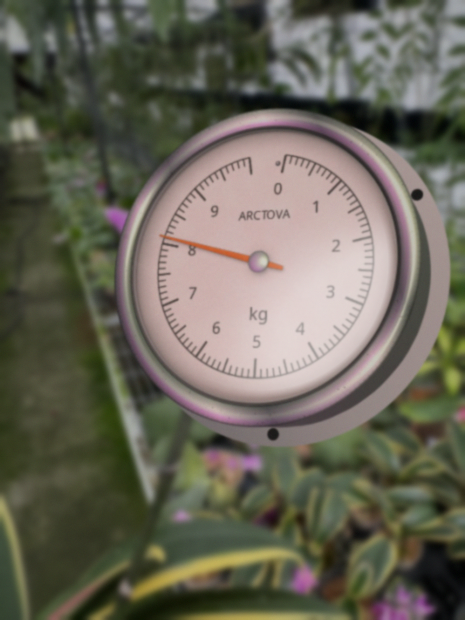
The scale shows 8.1 kg
